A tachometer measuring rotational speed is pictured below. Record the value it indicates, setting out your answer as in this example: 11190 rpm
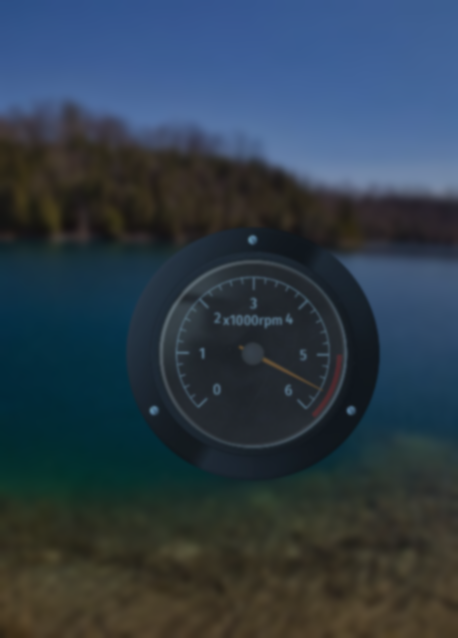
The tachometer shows 5600 rpm
